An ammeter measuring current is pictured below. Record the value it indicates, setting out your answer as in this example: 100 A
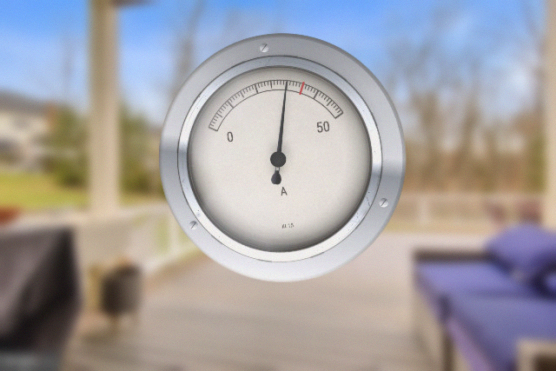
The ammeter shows 30 A
